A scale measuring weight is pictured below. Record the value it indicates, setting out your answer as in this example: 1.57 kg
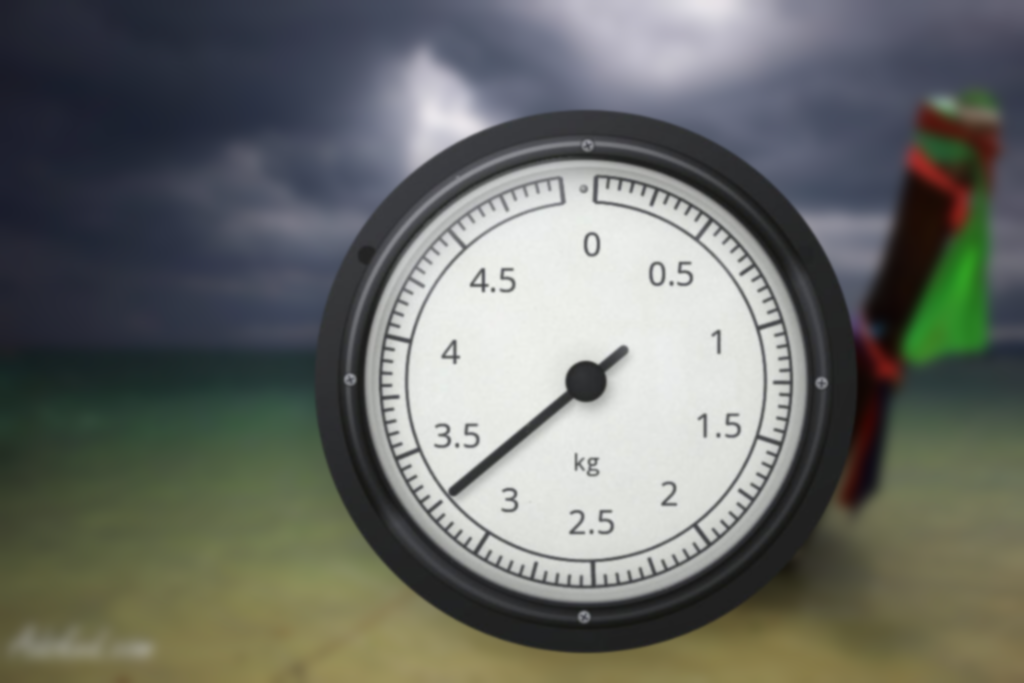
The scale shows 3.25 kg
